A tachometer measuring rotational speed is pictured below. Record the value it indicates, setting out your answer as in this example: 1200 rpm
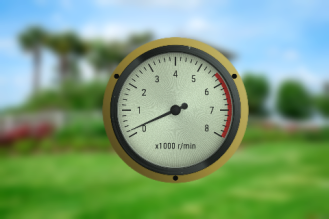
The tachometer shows 200 rpm
